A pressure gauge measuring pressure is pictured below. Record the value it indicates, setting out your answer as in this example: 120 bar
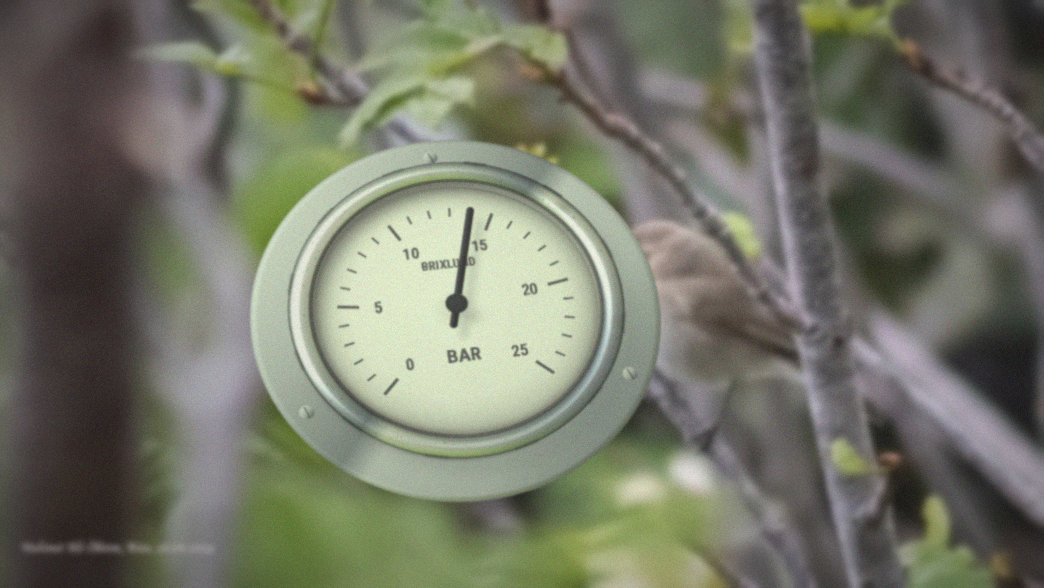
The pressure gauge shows 14 bar
